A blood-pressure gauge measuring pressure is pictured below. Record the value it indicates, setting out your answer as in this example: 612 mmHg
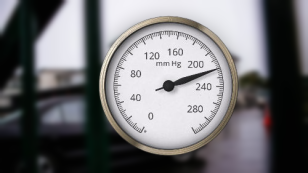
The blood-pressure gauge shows 220 mmHg
